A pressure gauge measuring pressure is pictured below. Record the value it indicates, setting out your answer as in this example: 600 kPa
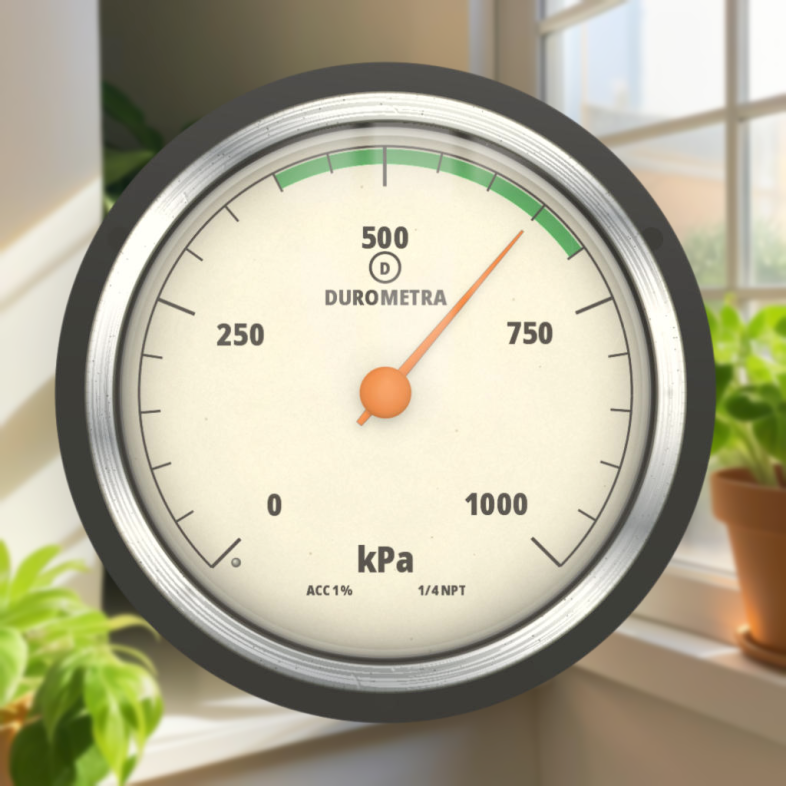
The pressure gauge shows 650 kPa
